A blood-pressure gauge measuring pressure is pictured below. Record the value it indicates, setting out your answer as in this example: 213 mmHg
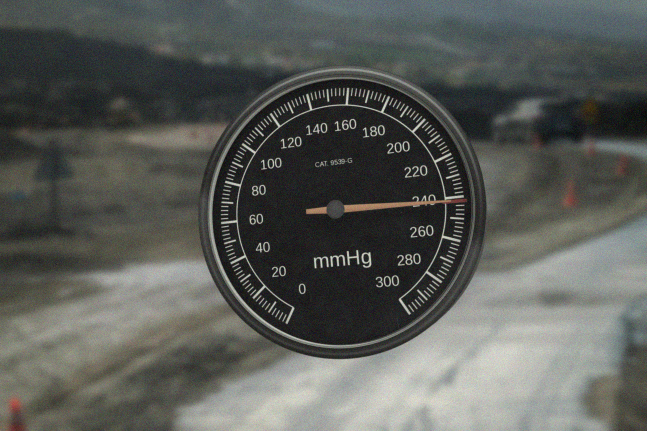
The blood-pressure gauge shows 242 mmHg
